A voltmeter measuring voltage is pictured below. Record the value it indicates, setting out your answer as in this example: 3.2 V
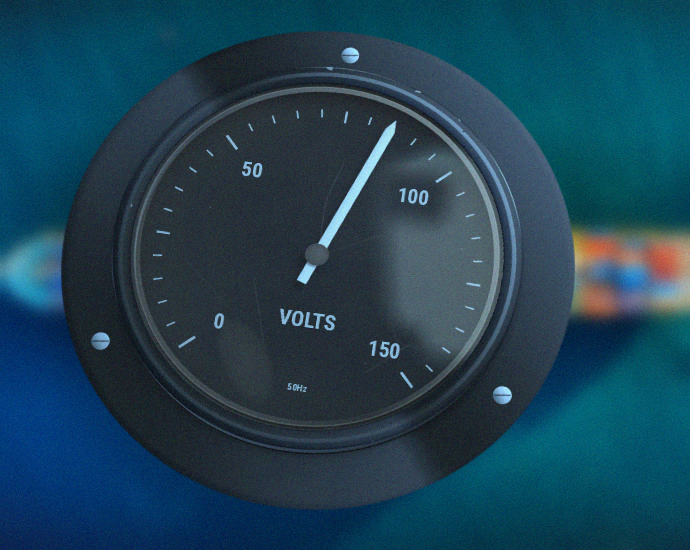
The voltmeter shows 85 V
